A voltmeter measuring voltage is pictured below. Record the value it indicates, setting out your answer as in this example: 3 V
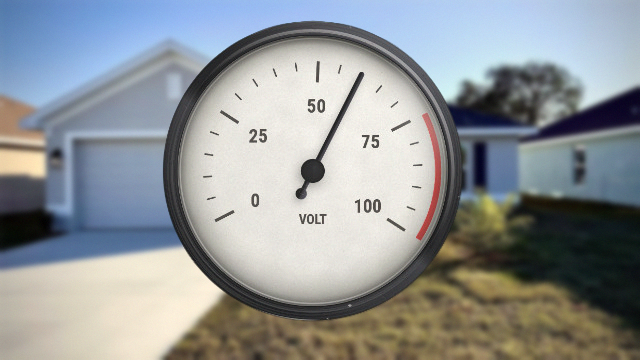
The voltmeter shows 60 V
